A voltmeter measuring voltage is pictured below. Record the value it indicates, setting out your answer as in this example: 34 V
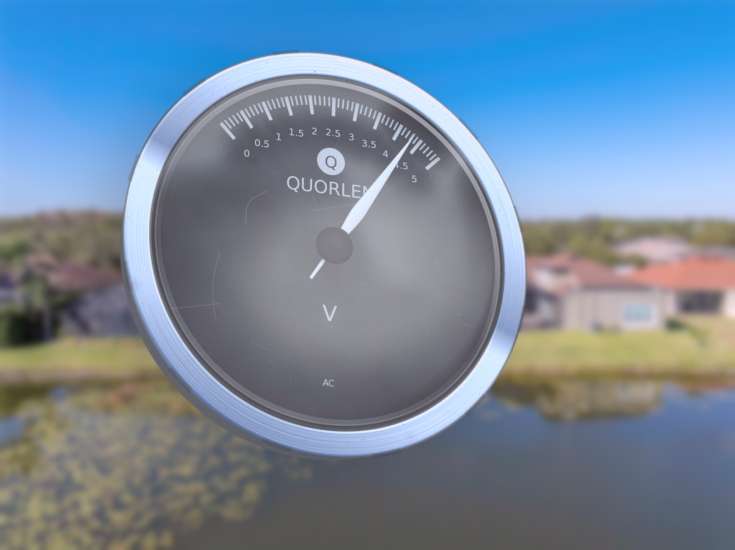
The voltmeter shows 4.3 V
